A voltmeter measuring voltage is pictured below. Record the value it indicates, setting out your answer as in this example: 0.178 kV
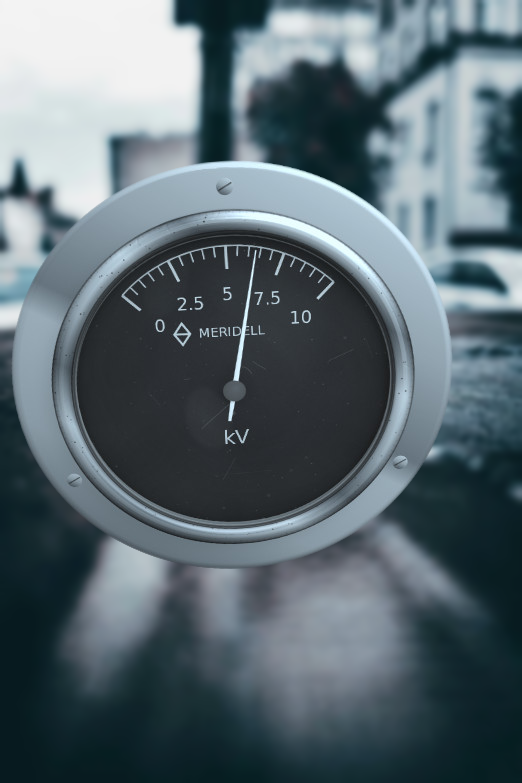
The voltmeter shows 6.25 kV
